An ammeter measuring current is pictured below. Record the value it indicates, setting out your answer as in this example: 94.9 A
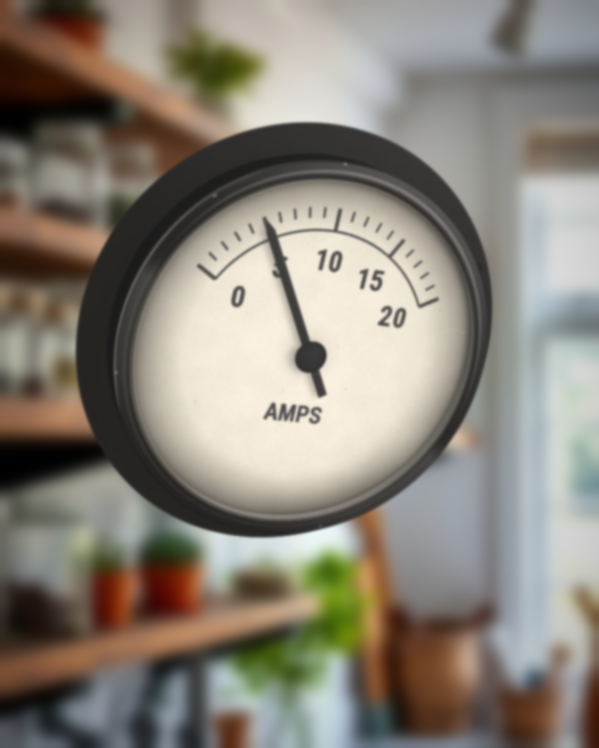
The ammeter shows 5 A
